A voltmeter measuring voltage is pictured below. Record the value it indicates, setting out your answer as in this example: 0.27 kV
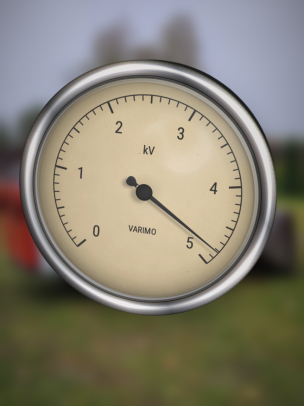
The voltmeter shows 4.8 kV
